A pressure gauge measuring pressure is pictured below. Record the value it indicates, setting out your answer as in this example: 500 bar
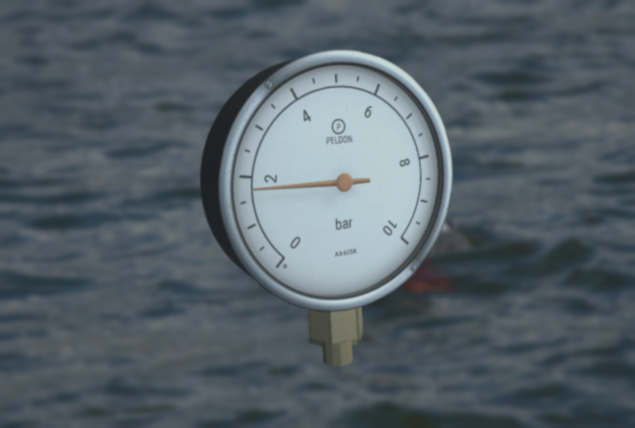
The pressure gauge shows 1.75 bar
